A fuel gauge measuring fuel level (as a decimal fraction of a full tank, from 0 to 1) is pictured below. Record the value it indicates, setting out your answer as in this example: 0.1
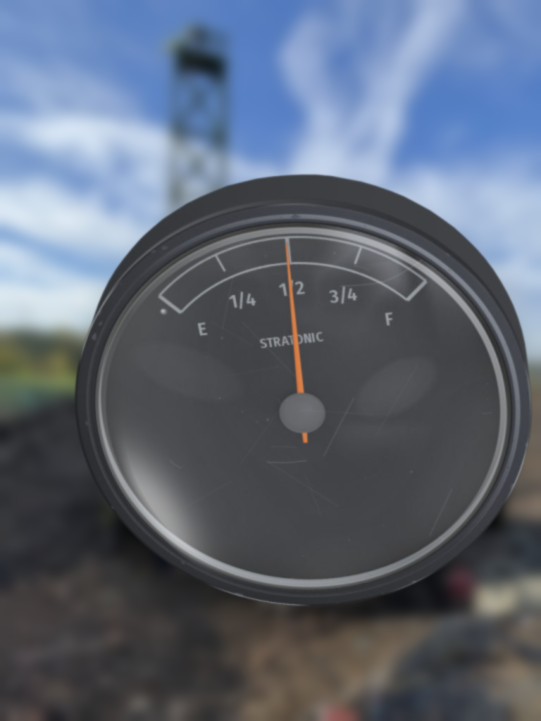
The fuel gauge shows 0.5
